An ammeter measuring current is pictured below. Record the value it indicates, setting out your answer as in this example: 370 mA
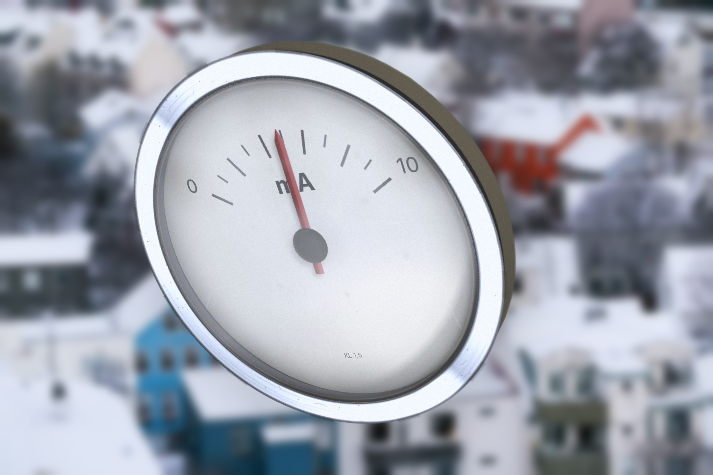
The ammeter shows 5 mA
